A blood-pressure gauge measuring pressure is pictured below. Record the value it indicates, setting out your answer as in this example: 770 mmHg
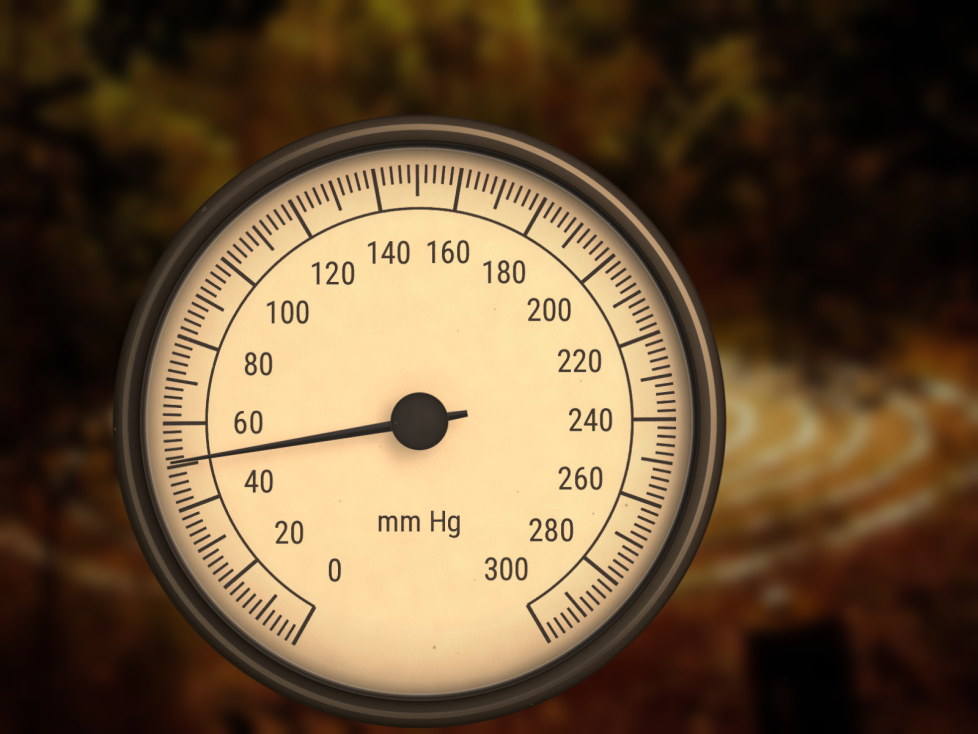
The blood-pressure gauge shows 51 mmHg
